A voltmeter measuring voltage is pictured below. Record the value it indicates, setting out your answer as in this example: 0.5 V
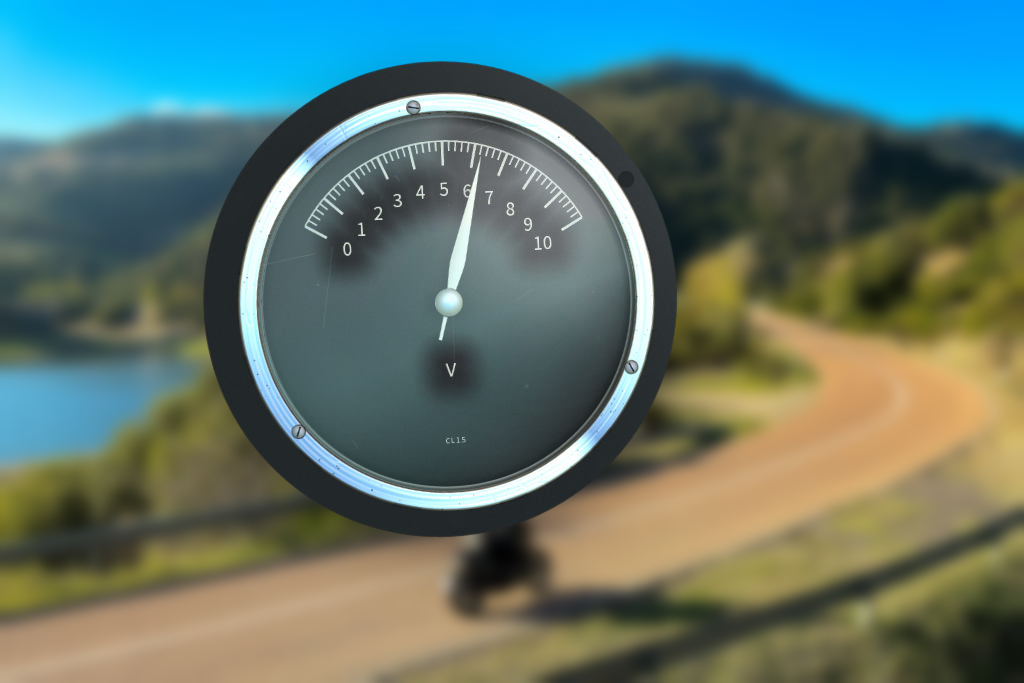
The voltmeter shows 6.2 V
